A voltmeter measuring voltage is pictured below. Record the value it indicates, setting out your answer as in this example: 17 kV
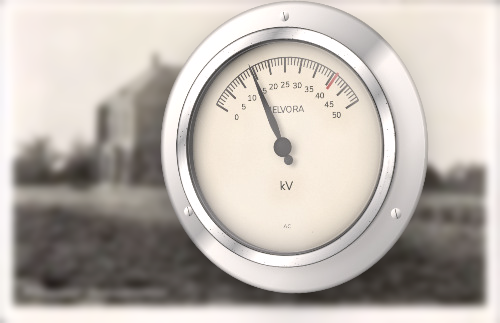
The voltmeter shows 15 kV
